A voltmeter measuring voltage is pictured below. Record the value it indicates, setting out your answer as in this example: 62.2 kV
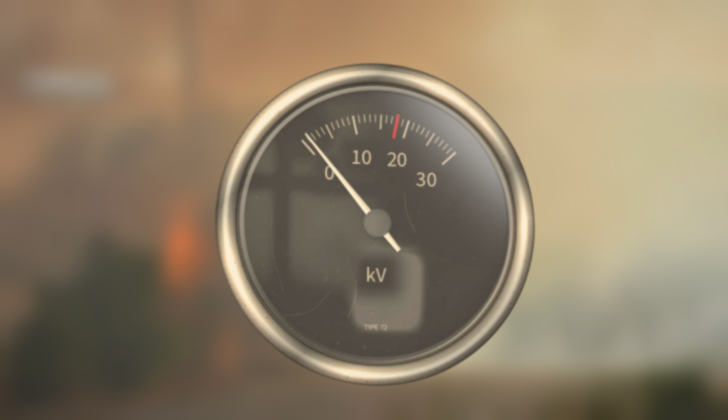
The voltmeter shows 1 kV
